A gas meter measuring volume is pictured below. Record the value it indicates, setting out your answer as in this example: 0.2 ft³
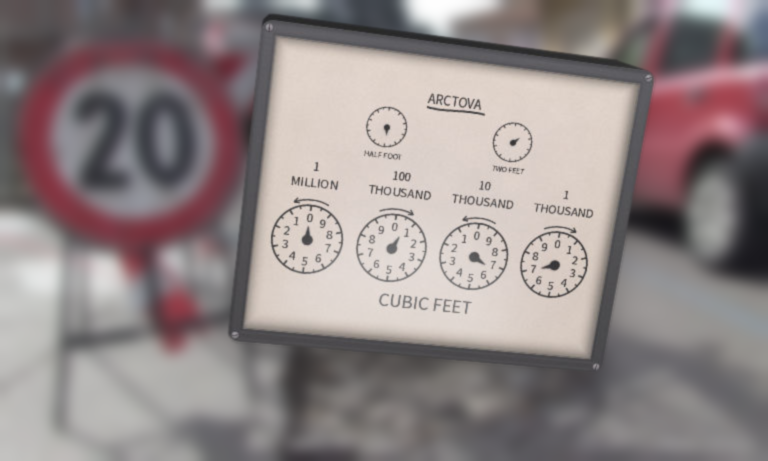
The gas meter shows 6700 ft³
